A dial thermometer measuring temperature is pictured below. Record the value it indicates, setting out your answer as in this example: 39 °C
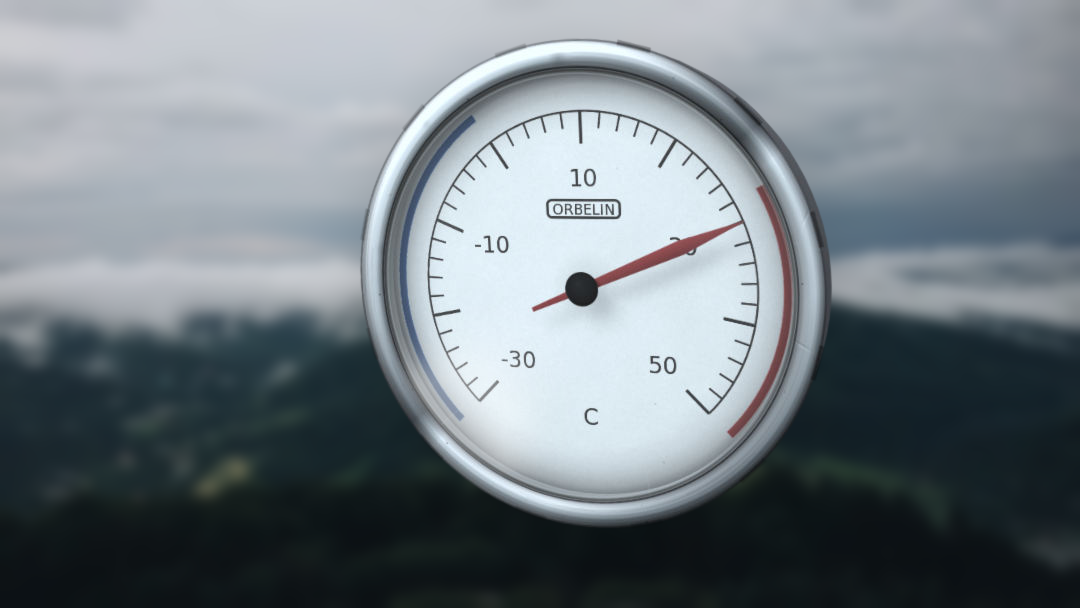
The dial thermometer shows 30 °C
